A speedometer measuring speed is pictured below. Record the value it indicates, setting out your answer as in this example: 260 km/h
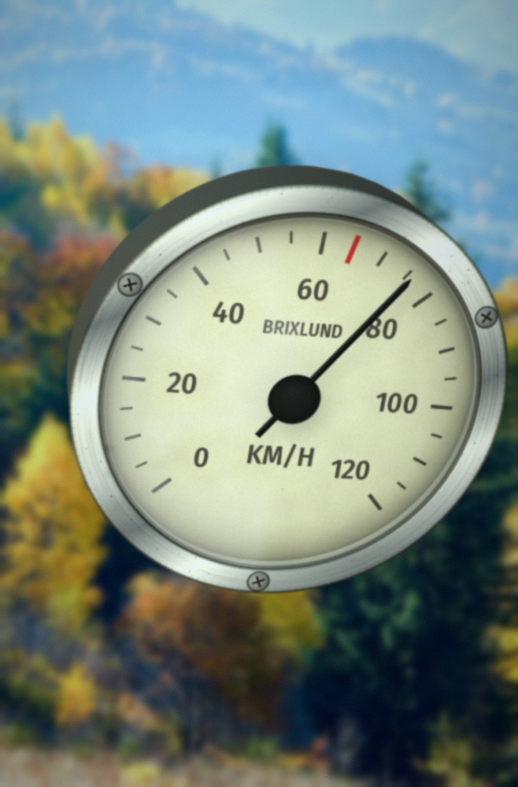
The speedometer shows 75 km/h
